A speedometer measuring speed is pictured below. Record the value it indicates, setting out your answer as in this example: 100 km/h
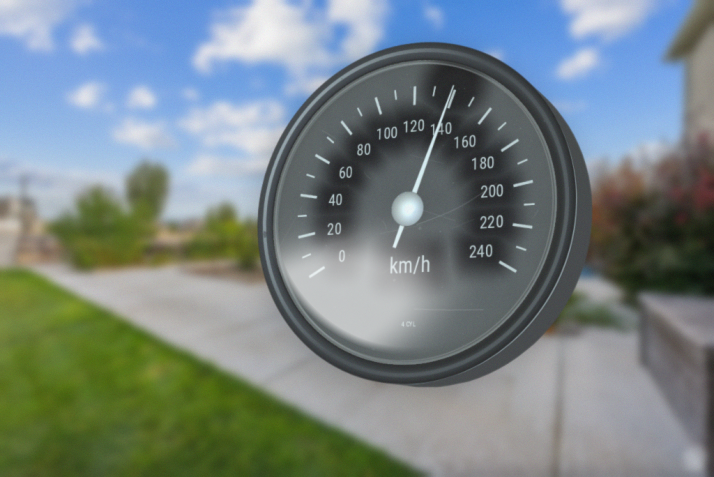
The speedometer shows 140 km/h
